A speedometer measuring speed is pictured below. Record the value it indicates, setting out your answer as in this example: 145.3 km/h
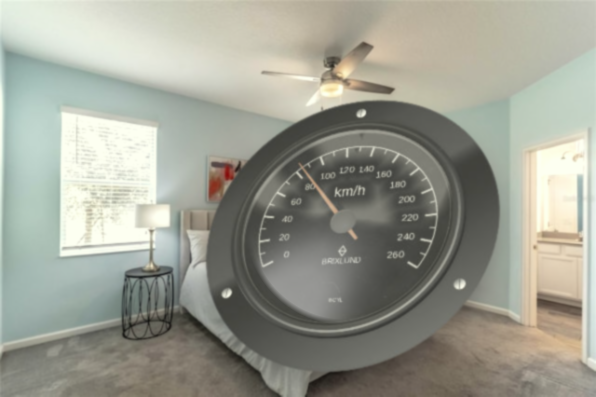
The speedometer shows 85 km/h
